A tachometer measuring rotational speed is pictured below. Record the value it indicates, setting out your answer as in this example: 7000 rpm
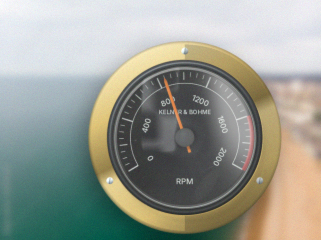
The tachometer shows 850 rpm
